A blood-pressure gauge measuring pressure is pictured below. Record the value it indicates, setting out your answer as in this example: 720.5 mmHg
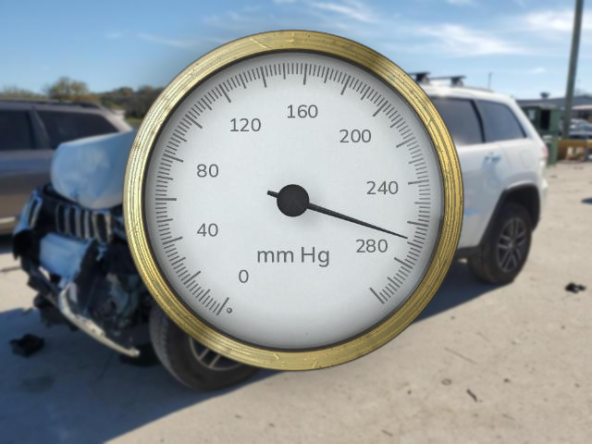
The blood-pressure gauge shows 268 mmHg
